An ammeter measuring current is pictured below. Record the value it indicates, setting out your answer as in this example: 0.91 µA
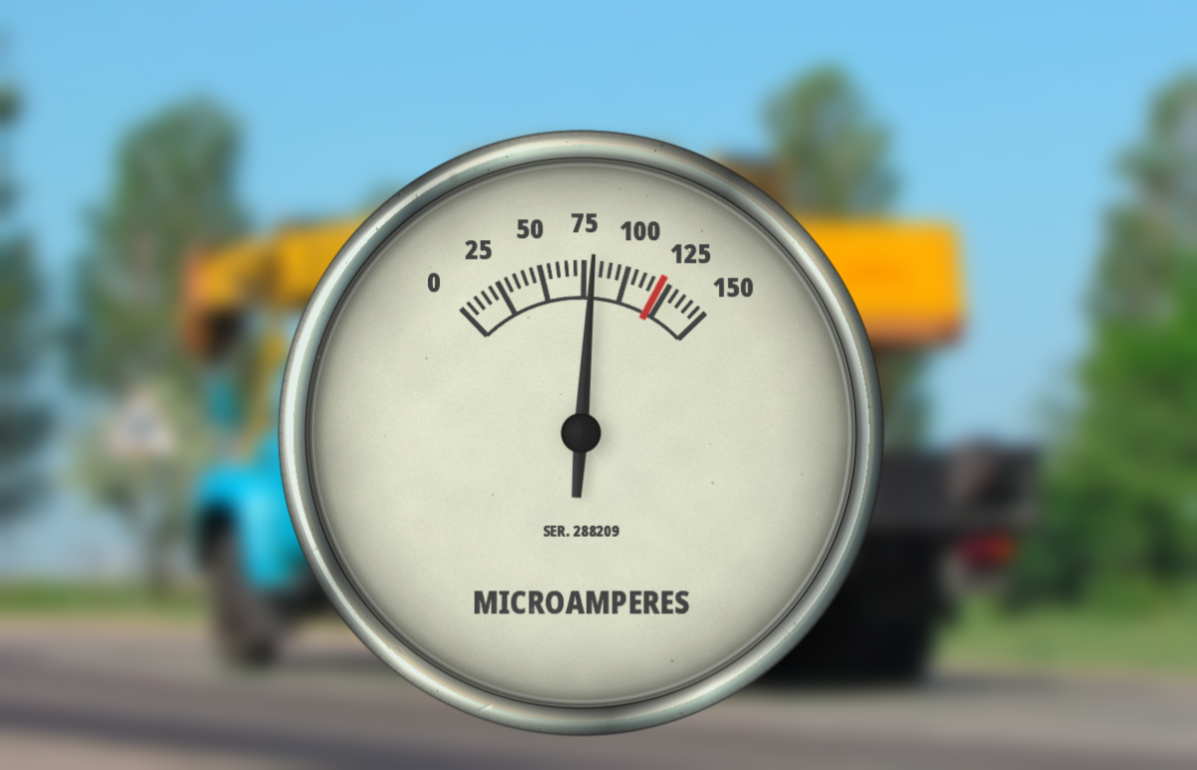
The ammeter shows 80 µA
